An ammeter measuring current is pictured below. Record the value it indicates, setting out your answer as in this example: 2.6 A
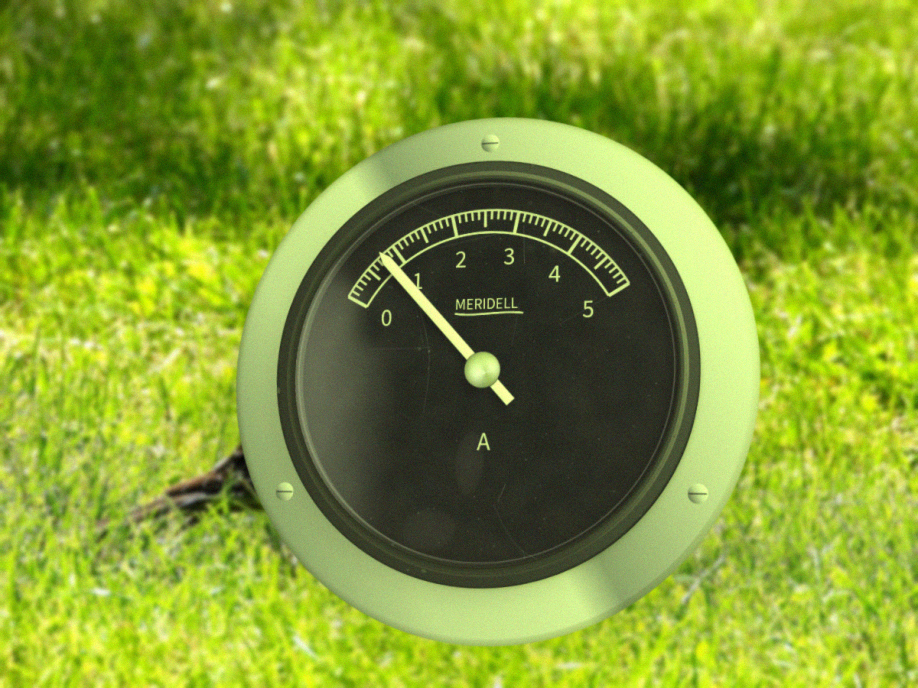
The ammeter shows 0.8 A
